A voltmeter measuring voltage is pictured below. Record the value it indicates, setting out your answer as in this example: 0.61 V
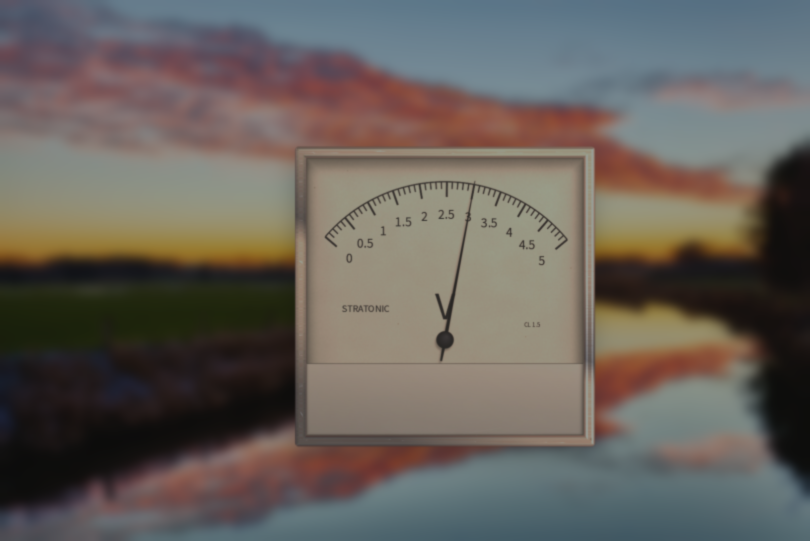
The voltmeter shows 3 V
